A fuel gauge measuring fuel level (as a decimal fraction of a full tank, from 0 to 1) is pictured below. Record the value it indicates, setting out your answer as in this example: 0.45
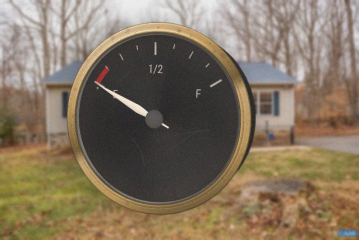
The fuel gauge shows 0
